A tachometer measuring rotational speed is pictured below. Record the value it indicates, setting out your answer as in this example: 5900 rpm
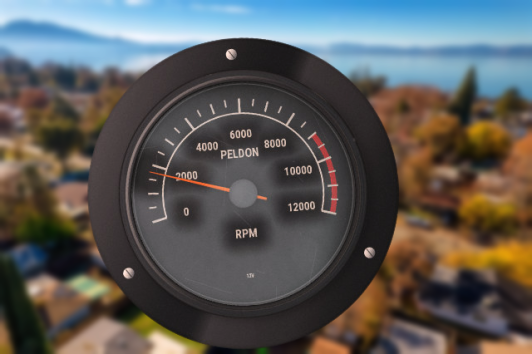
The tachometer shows 1750 rpm
